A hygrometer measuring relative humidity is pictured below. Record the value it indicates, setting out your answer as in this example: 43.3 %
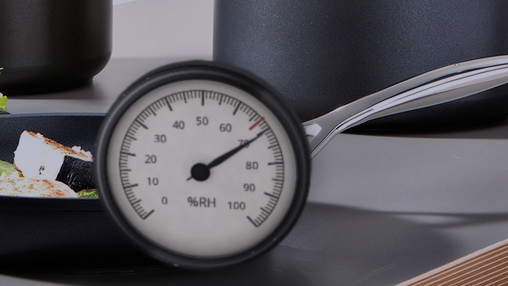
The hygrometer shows 70 %
